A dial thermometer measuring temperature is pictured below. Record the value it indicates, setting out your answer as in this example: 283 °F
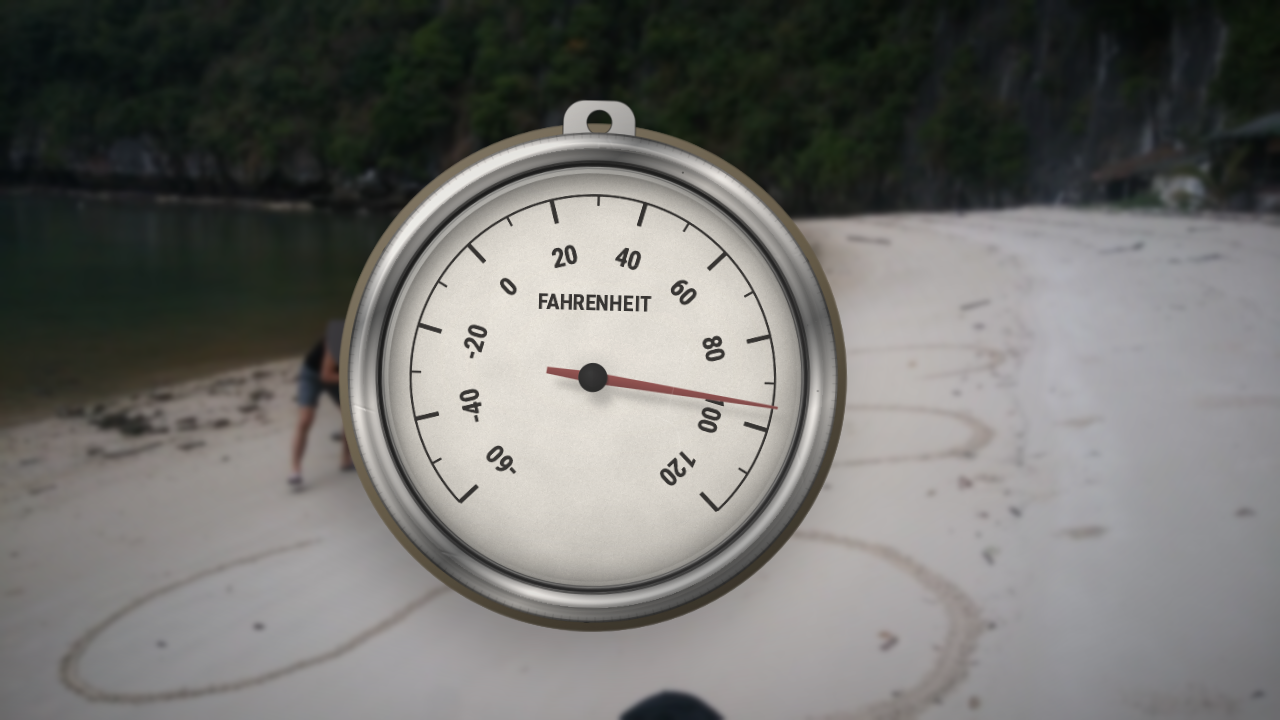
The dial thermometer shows 95 °F
